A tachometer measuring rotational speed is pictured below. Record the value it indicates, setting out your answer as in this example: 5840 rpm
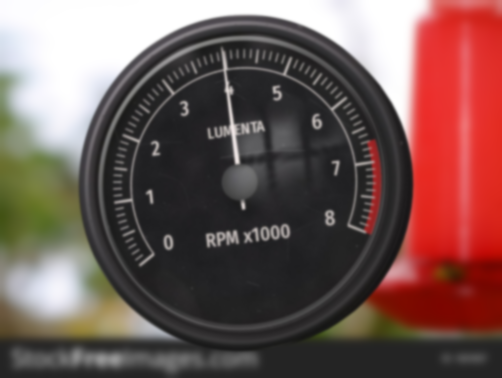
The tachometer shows 4000 rpm
